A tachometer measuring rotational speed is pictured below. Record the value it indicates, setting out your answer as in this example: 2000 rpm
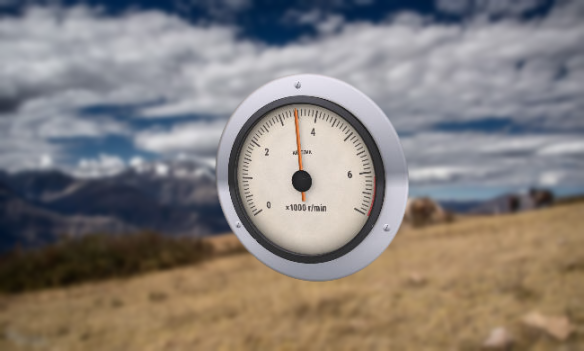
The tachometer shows 3500 rpm
